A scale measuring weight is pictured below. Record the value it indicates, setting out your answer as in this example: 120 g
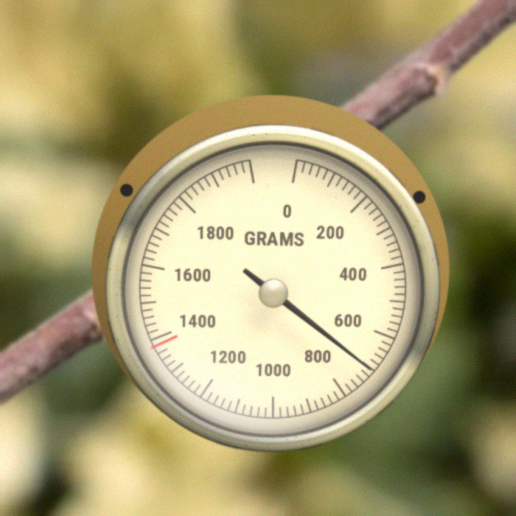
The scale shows 700 g
